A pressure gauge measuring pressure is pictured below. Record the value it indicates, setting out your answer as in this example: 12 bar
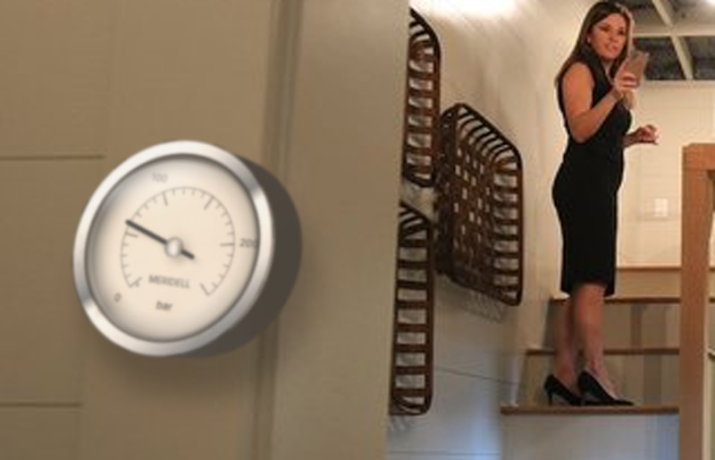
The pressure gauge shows 60 bar
